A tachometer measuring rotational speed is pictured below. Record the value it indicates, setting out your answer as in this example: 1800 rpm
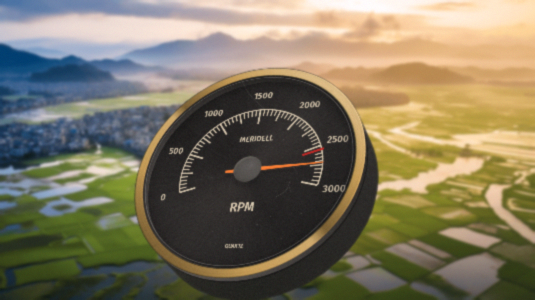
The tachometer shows 2750 rpm
